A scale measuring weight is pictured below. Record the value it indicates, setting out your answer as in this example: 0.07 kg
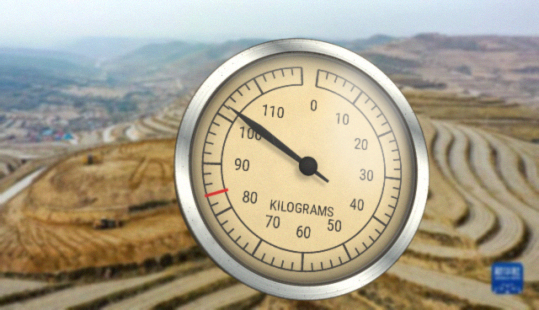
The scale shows 102 kg
